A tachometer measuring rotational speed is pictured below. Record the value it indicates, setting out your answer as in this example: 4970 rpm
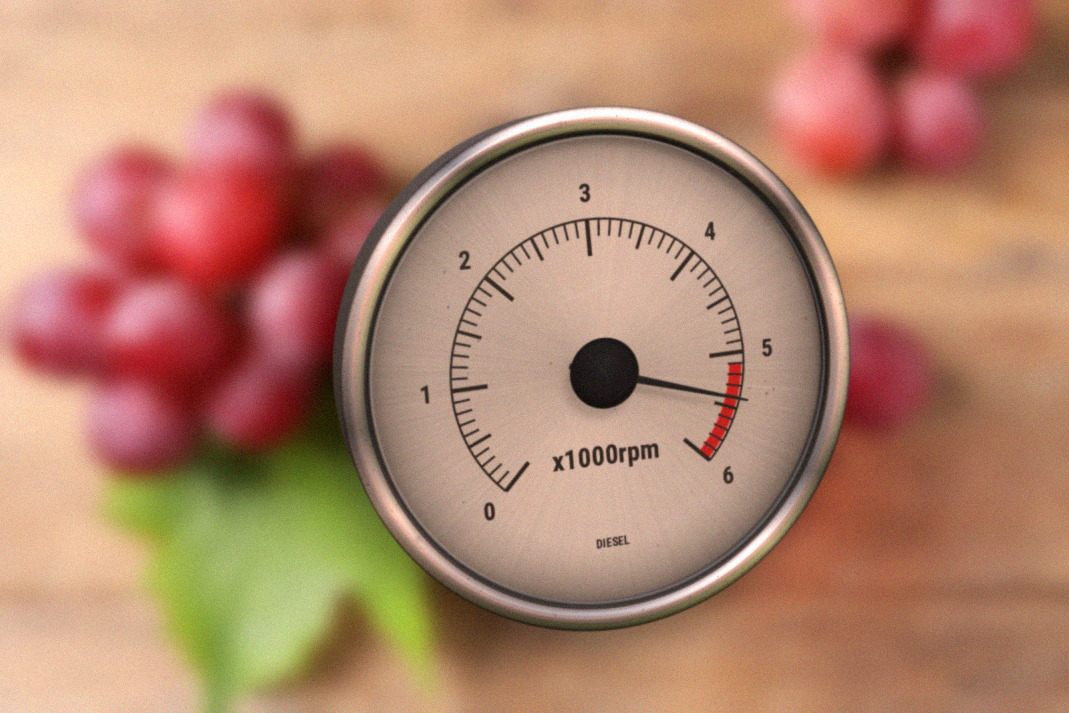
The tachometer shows 5400 rpm
